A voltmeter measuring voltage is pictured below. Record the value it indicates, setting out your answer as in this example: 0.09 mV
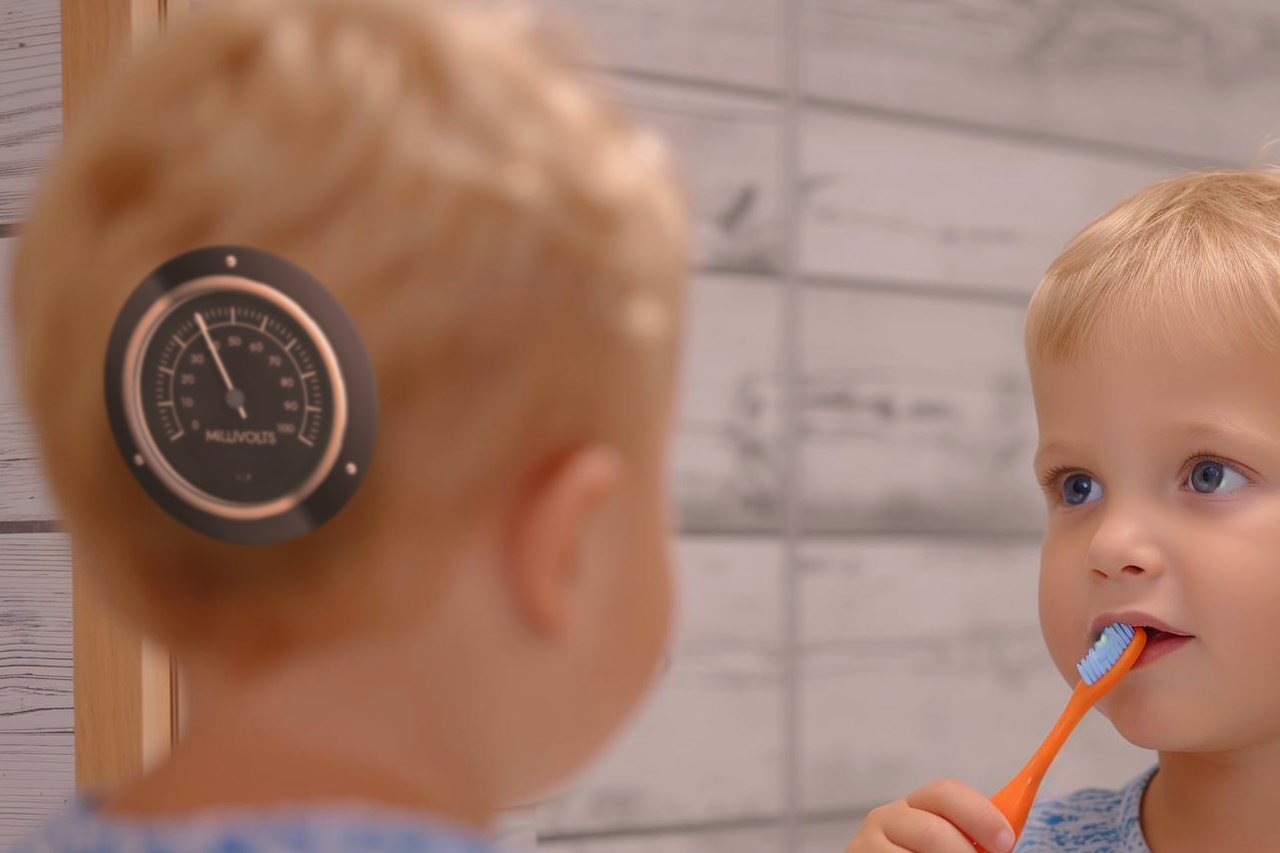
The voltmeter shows 40 mV
